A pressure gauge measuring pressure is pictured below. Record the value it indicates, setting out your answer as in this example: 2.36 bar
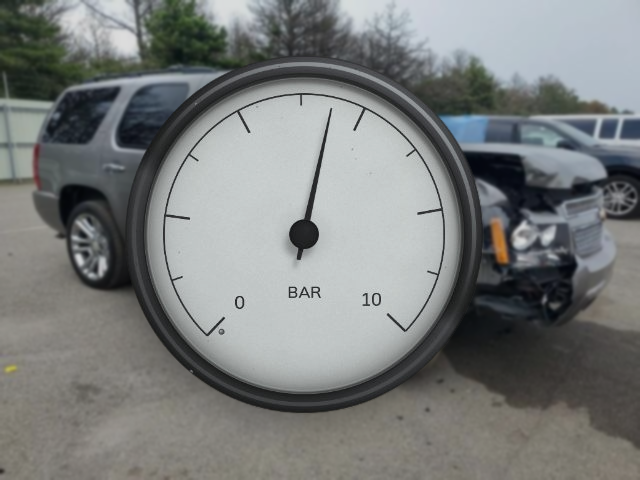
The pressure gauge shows 5.5 bar
